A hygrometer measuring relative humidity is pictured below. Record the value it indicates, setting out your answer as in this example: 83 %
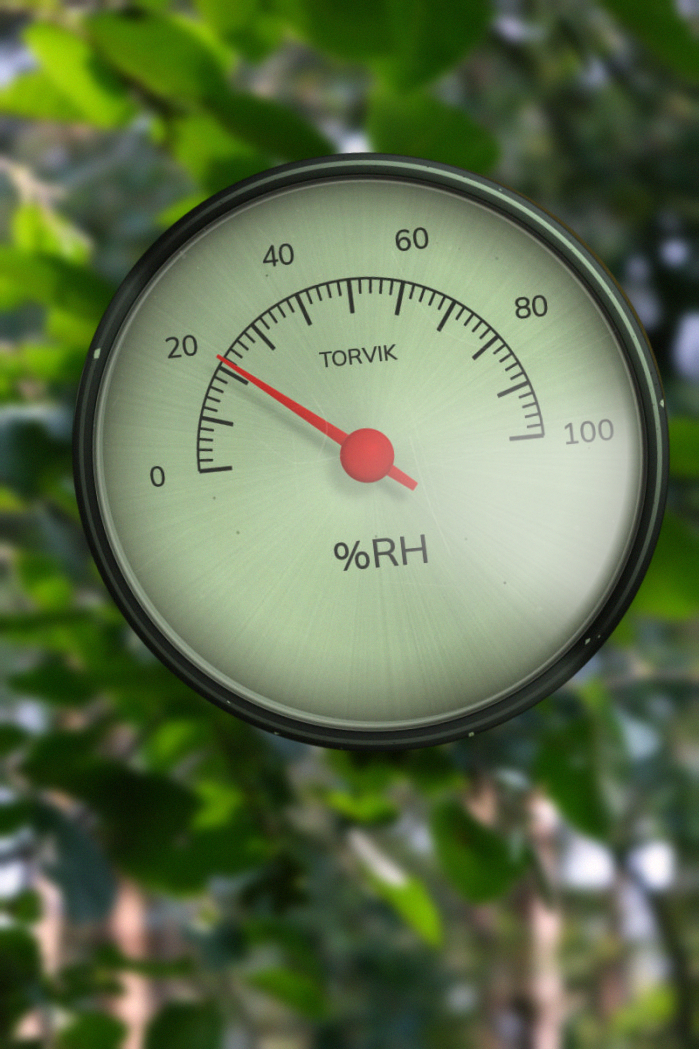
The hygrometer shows 22 %
